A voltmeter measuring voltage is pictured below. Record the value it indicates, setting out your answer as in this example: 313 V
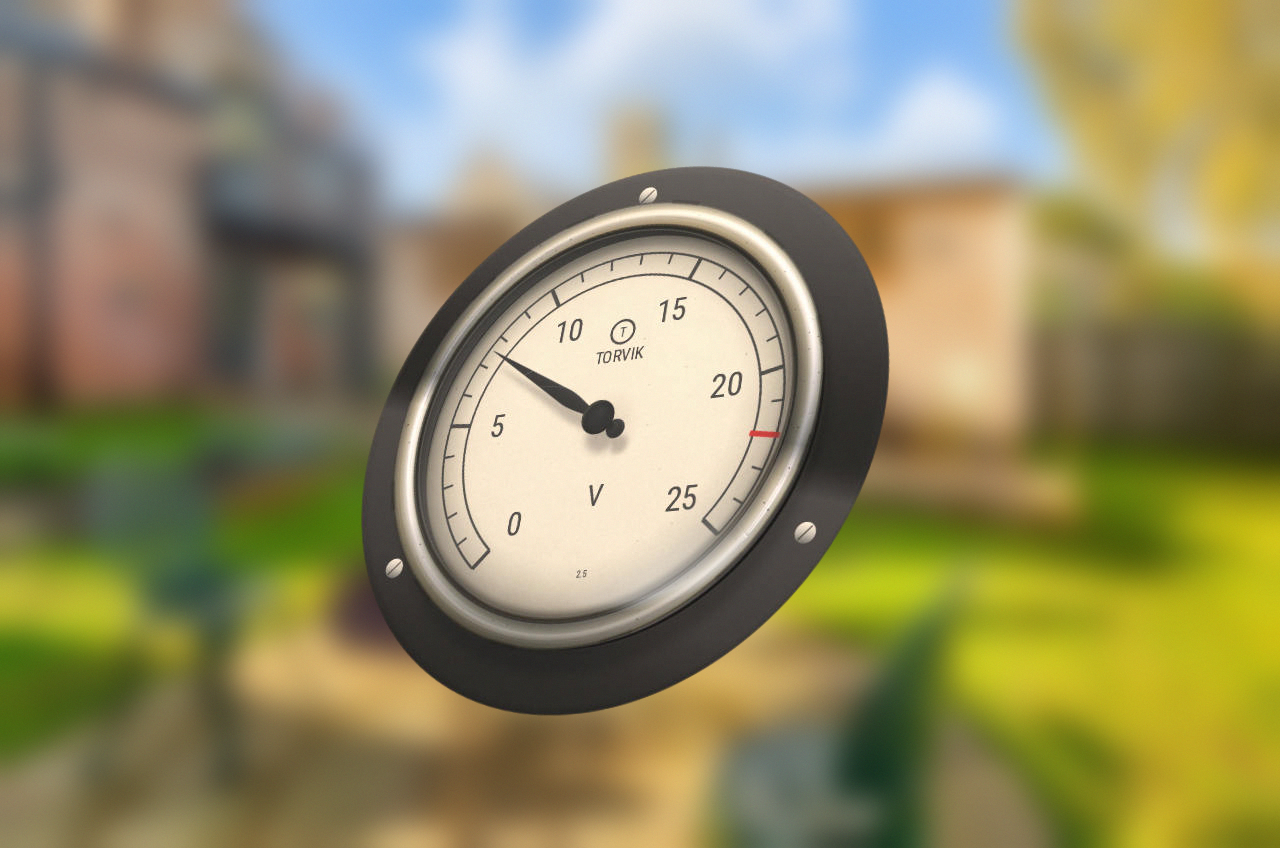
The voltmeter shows 7.5 V
